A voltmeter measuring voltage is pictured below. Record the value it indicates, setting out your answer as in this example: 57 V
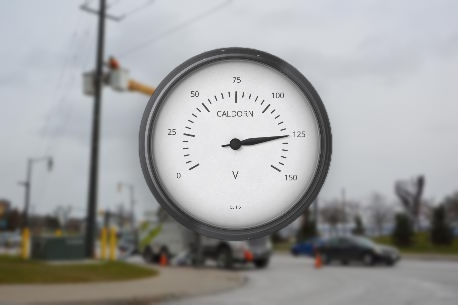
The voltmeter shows 125 V
